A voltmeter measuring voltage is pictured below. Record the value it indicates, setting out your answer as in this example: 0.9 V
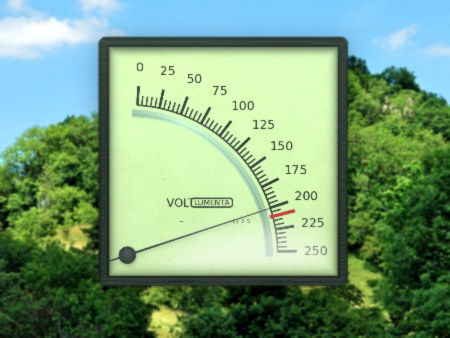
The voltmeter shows 200 V
